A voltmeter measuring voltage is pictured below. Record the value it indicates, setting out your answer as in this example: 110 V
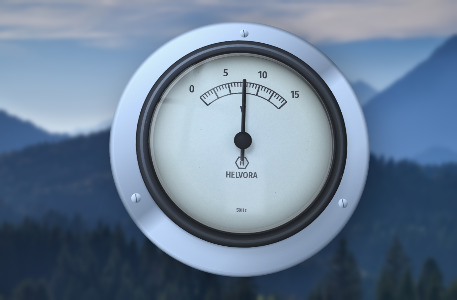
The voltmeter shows 7.5 V
